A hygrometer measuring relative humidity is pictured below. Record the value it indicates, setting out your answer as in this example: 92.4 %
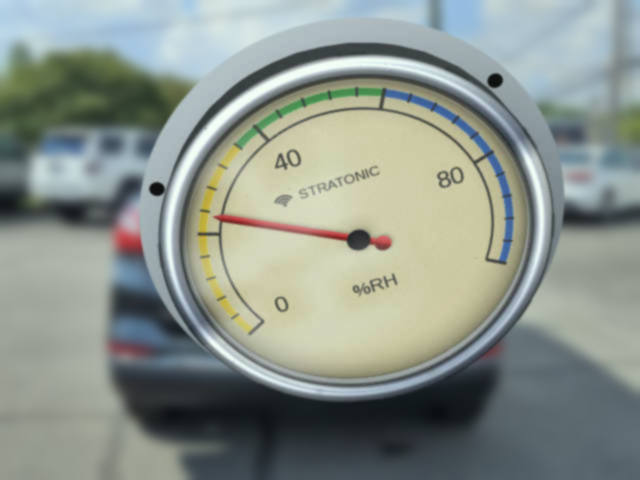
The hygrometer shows 24 %
